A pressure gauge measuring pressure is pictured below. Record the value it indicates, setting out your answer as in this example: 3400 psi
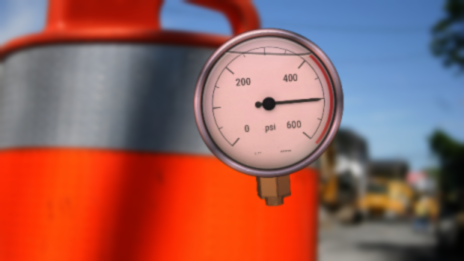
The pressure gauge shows 500 psi
